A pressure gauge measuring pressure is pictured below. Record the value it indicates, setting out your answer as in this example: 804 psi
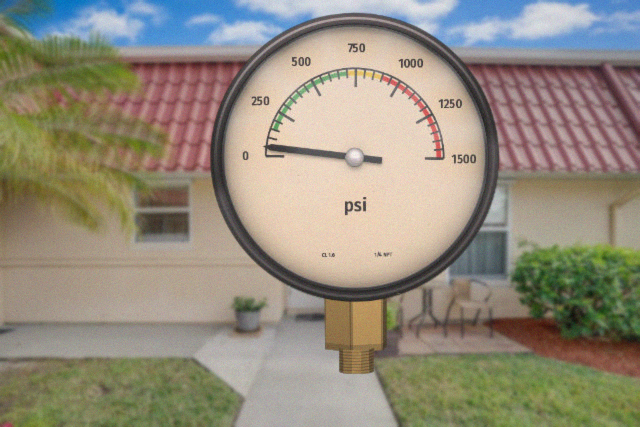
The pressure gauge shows 50 psi
